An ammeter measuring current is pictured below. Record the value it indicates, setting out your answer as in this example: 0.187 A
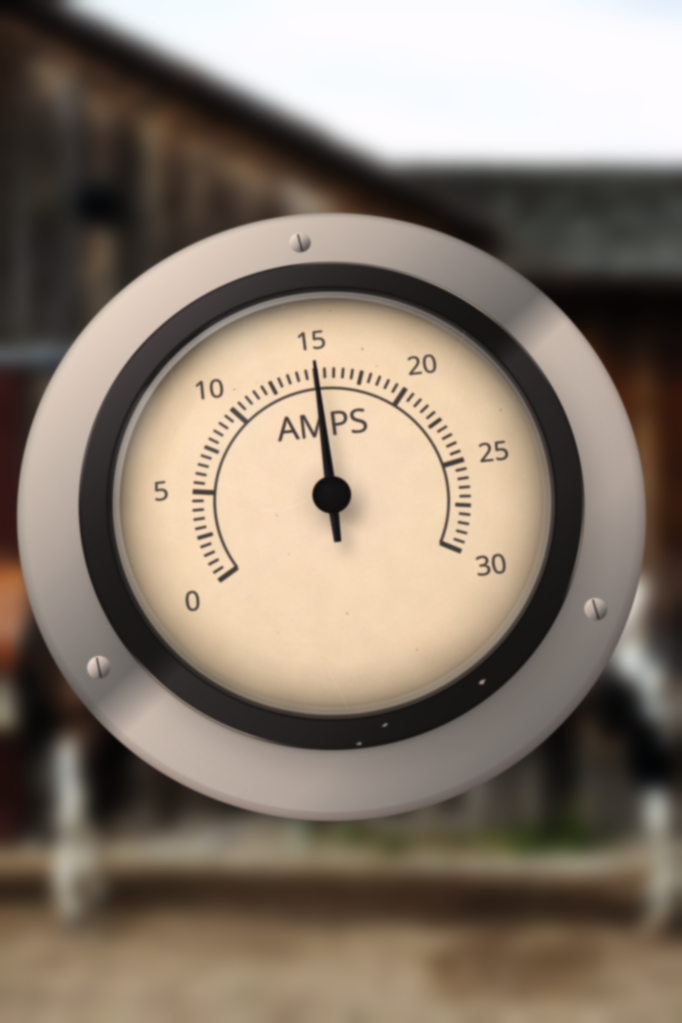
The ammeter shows 15 A
